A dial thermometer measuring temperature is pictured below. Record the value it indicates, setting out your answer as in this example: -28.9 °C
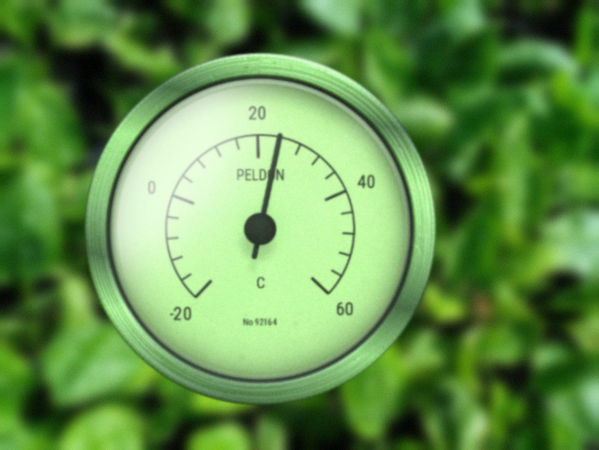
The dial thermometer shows 24 °C
